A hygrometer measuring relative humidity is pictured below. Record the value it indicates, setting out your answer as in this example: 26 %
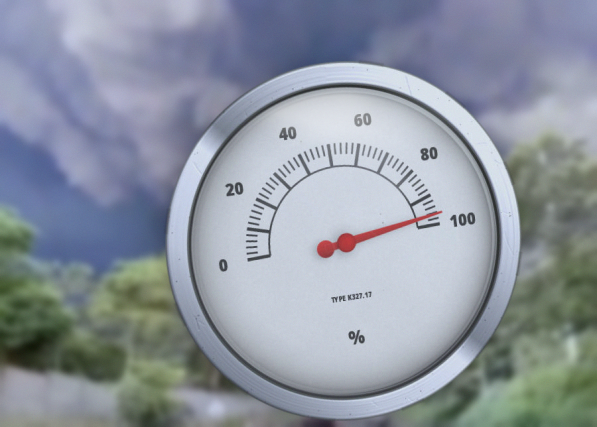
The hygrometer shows 96 %
